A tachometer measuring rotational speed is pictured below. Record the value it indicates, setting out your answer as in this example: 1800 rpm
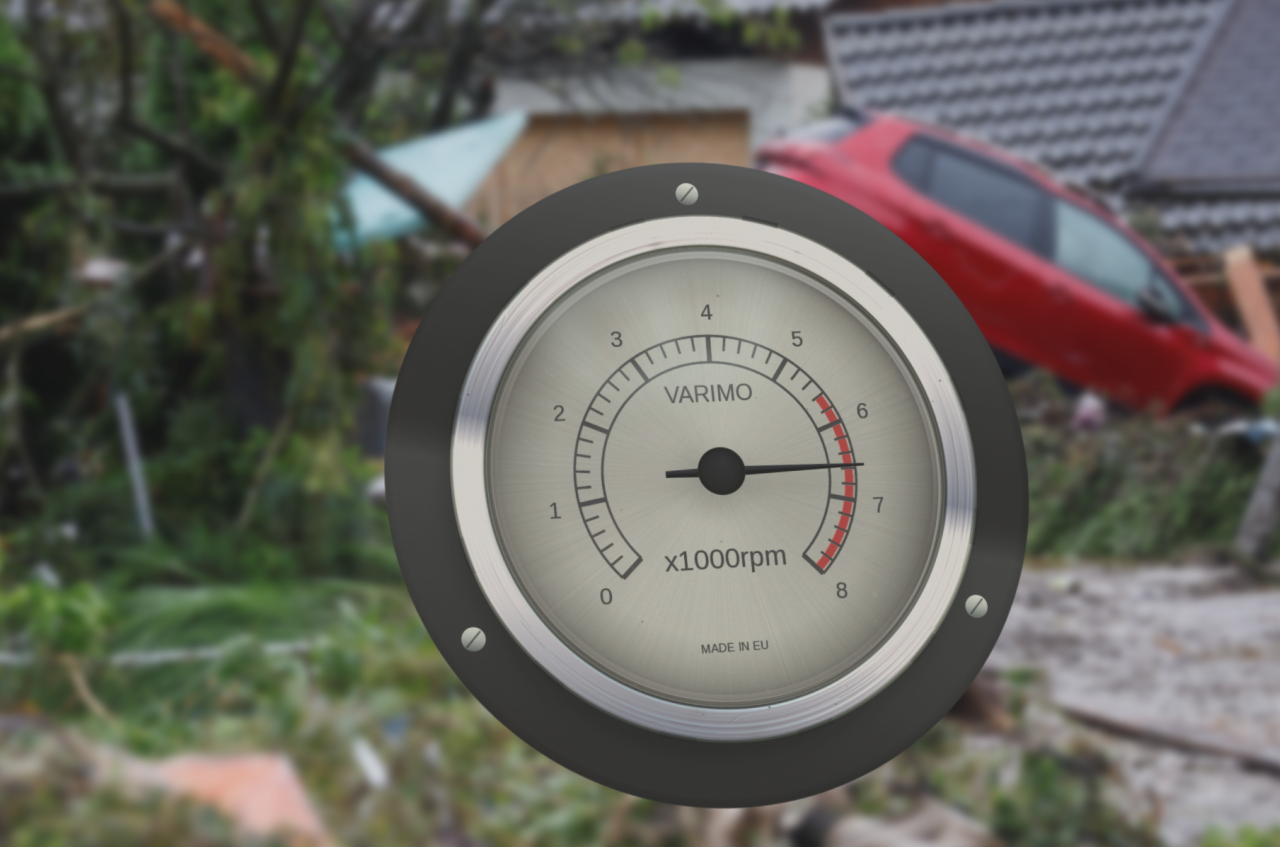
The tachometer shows 6600 rpm
